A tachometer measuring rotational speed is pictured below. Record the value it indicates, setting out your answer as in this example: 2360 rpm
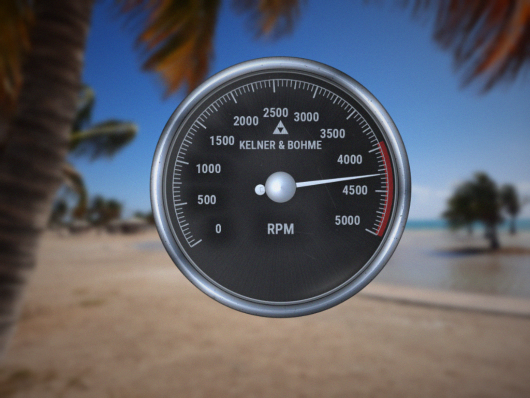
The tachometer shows 4300 rpm
